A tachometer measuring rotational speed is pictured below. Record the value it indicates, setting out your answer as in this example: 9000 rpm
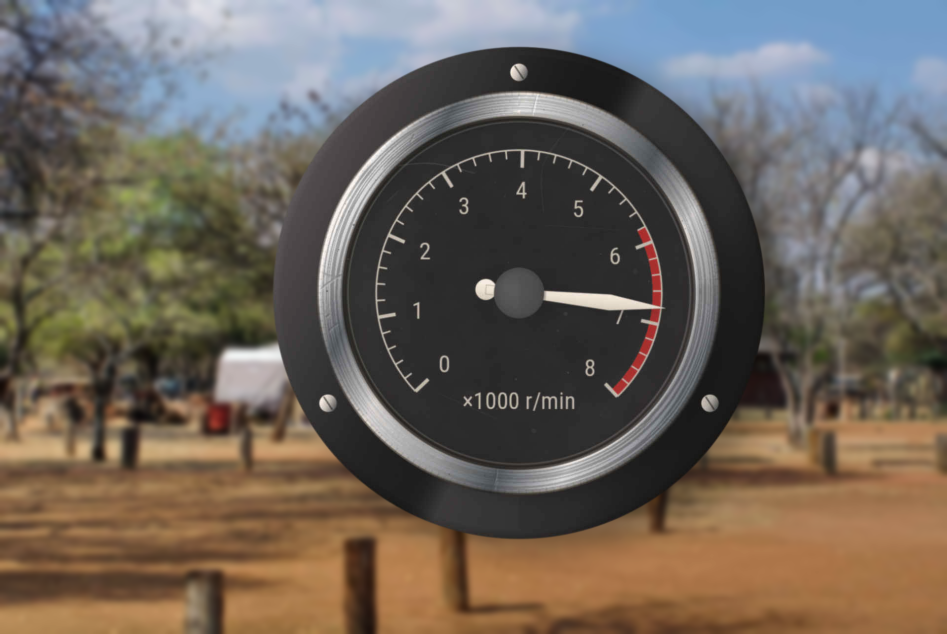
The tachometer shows 6800 rpm
